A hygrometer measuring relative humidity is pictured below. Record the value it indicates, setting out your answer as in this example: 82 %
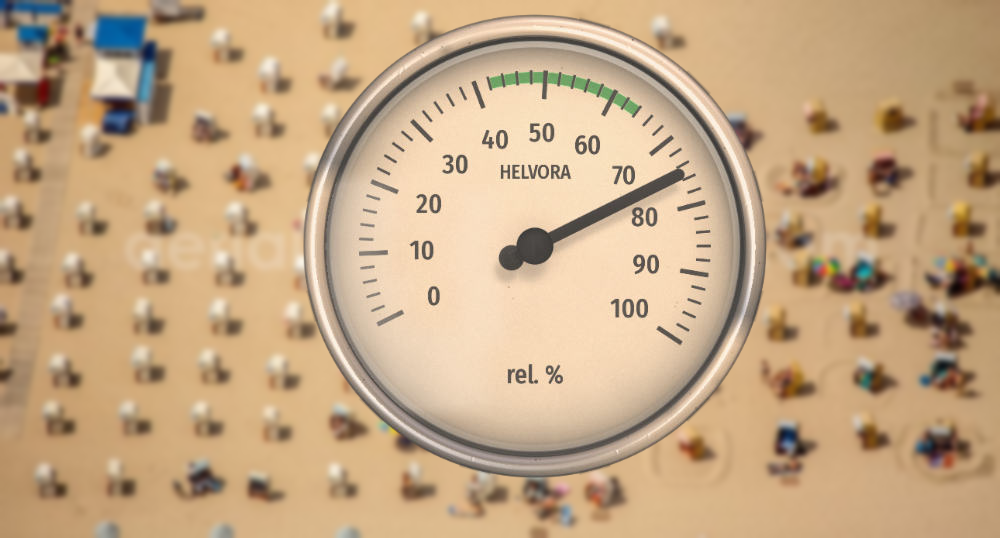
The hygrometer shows 75 %
